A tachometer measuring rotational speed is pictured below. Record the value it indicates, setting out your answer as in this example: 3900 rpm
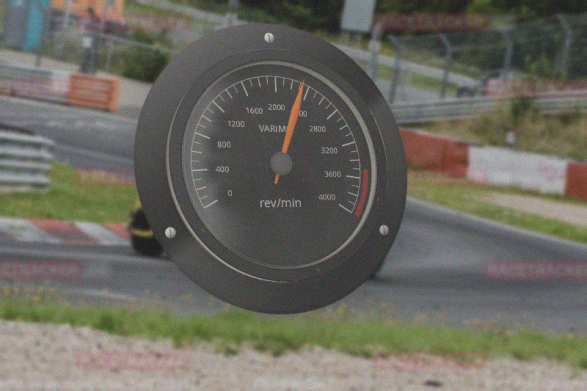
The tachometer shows 2300 rpm
